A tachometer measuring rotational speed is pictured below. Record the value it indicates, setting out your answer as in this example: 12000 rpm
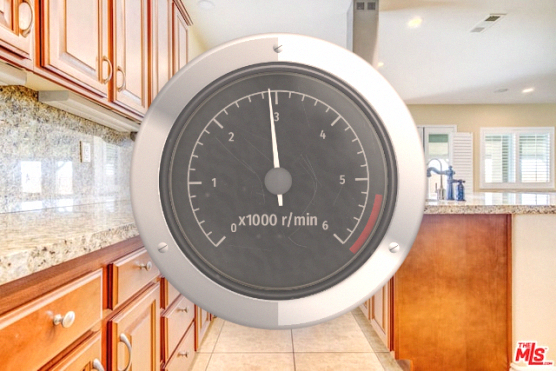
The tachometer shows 2900 rpm
